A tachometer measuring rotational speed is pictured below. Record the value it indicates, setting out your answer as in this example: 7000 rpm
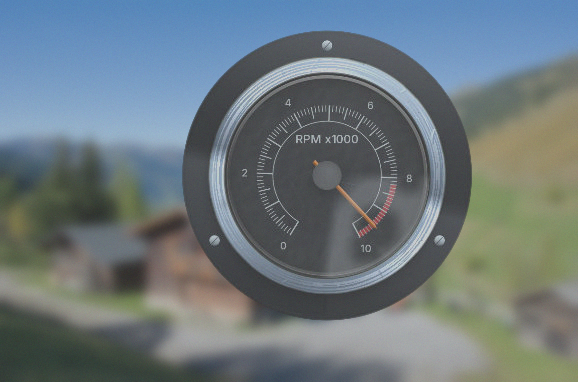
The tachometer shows 9500 rpm
